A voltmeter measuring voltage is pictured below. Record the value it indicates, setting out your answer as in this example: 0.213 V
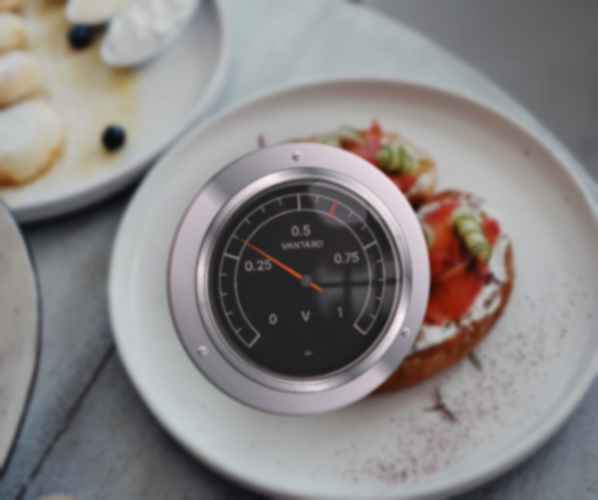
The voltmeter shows 0.3 V
